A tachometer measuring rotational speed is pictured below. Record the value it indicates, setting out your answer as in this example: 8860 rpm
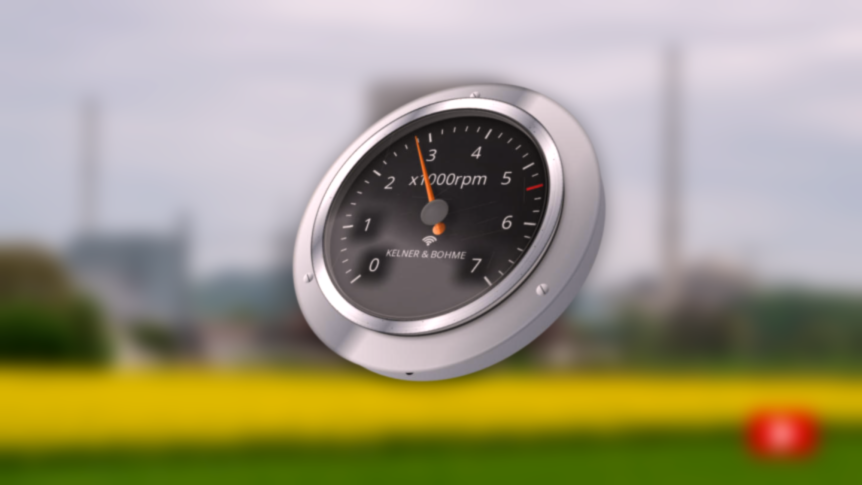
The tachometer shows 2800 rpm
